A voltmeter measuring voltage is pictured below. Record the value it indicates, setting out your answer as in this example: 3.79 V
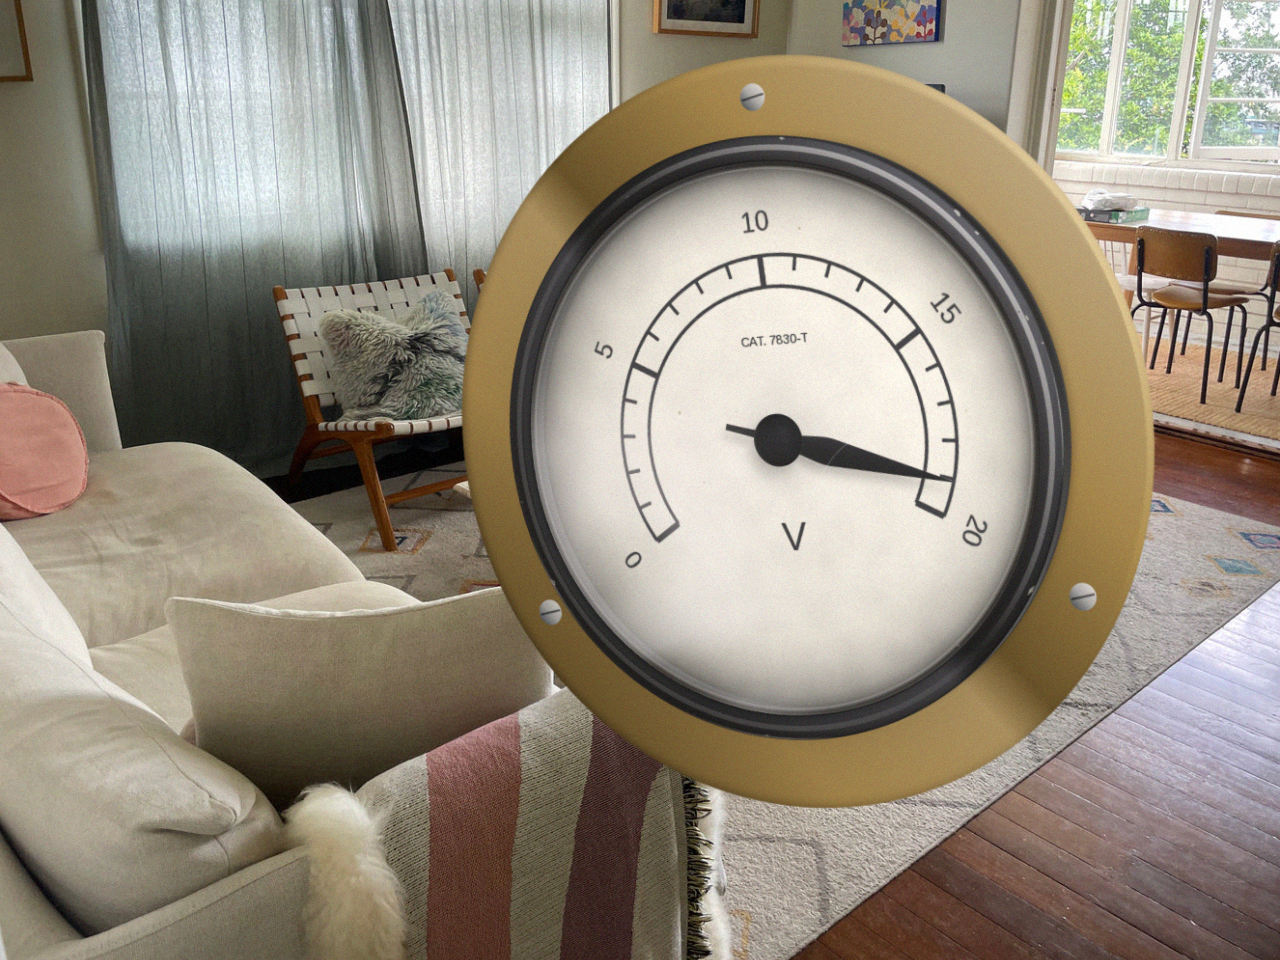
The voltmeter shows 19 V
